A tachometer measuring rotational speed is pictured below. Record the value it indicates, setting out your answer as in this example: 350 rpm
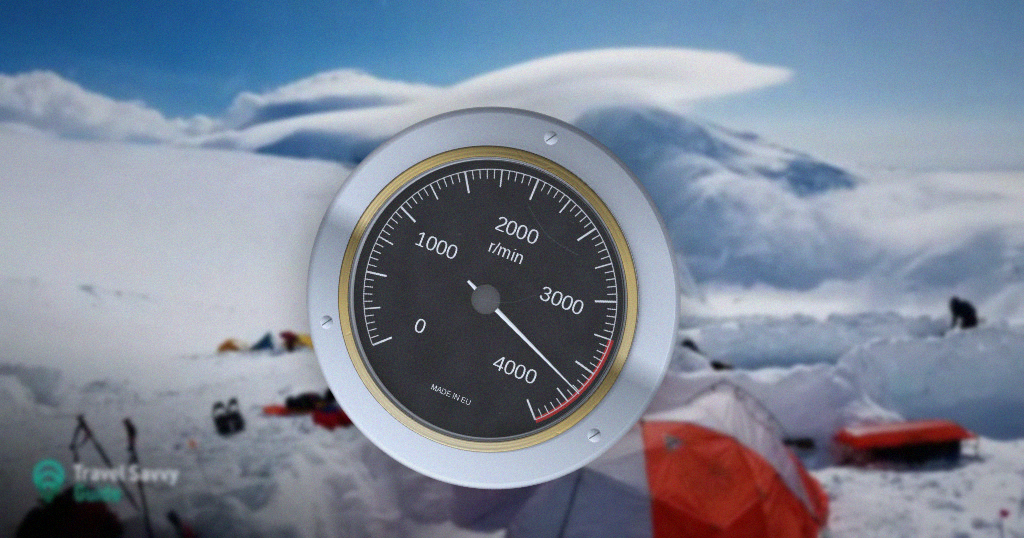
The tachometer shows 3650 rpm
